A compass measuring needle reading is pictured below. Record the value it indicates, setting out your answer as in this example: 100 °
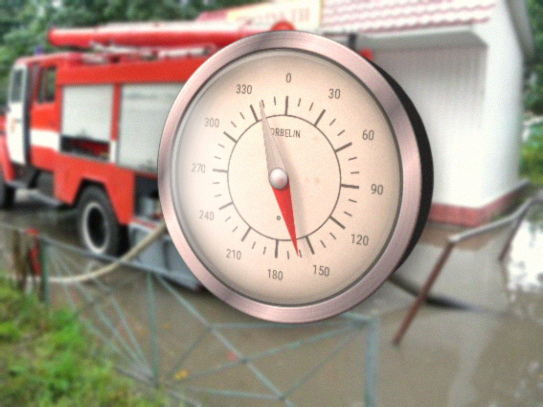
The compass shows 160 °
